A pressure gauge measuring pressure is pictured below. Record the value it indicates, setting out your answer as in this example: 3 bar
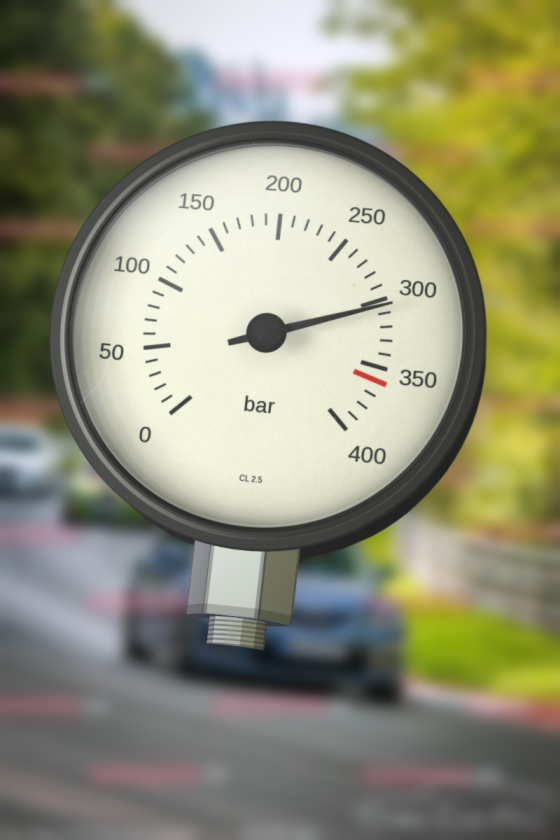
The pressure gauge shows 305 bar
